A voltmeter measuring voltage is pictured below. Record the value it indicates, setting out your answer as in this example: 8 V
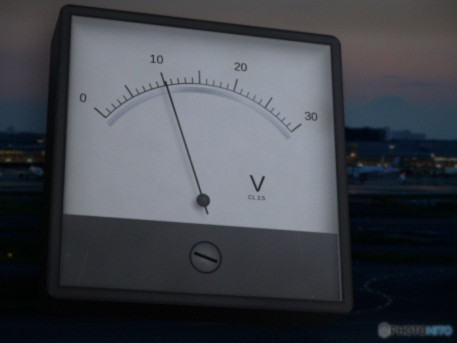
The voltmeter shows 10 V
